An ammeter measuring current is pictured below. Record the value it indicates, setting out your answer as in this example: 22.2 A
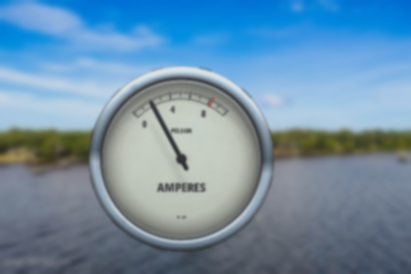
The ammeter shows 2 A
